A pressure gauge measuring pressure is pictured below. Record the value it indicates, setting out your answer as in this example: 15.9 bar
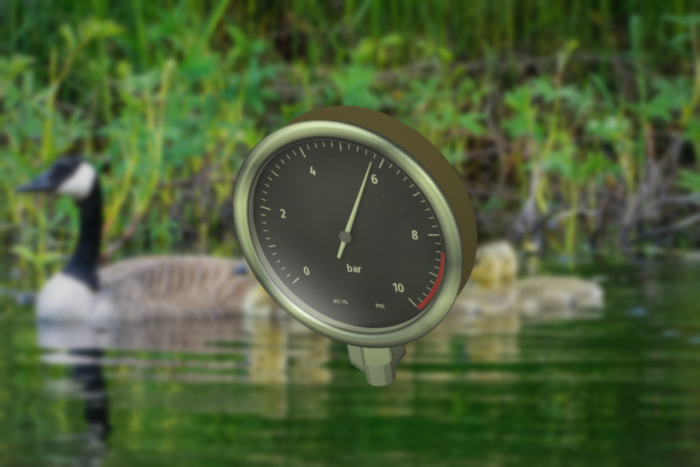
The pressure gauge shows 5.8 bar
